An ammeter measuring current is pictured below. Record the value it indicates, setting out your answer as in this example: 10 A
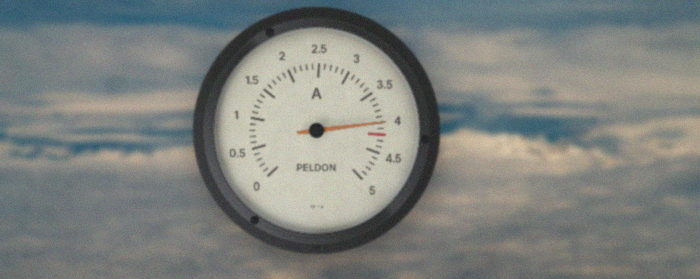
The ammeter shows 4 A
